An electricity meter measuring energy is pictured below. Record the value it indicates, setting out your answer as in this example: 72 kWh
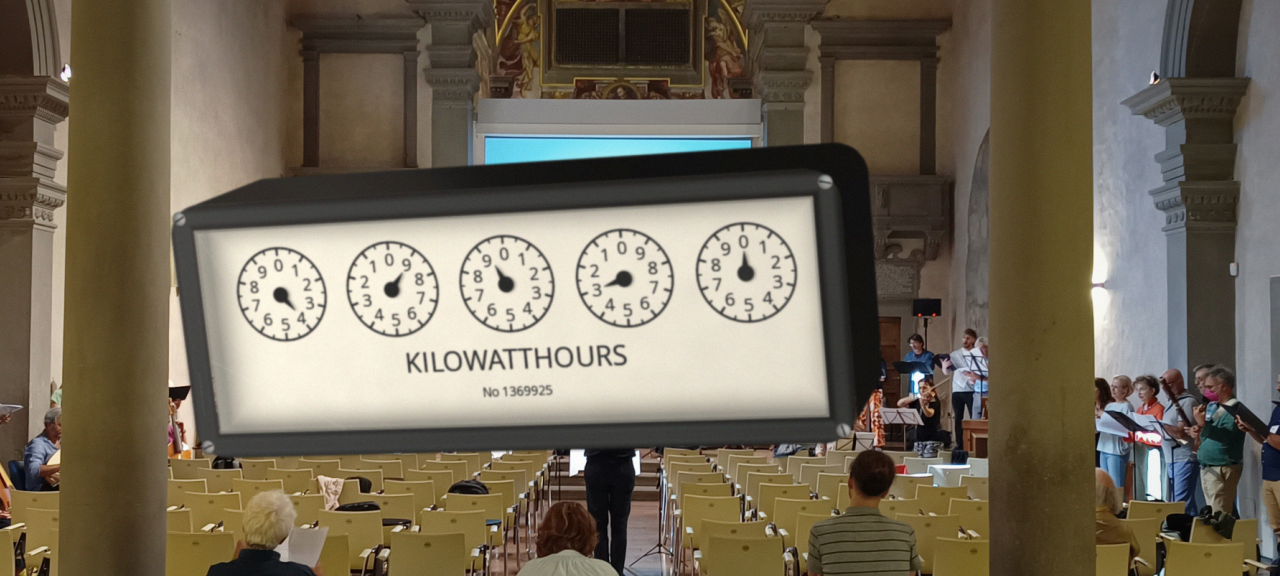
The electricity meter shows 38930 kWh
